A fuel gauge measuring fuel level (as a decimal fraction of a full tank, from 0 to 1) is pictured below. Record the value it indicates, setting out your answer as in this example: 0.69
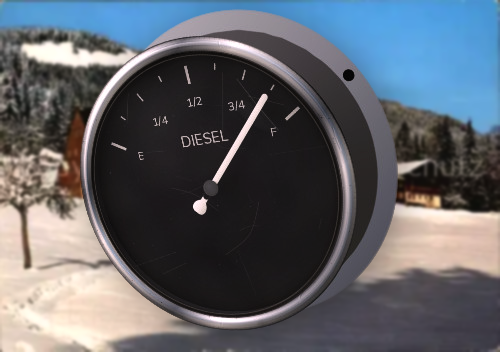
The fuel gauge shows 0.875
